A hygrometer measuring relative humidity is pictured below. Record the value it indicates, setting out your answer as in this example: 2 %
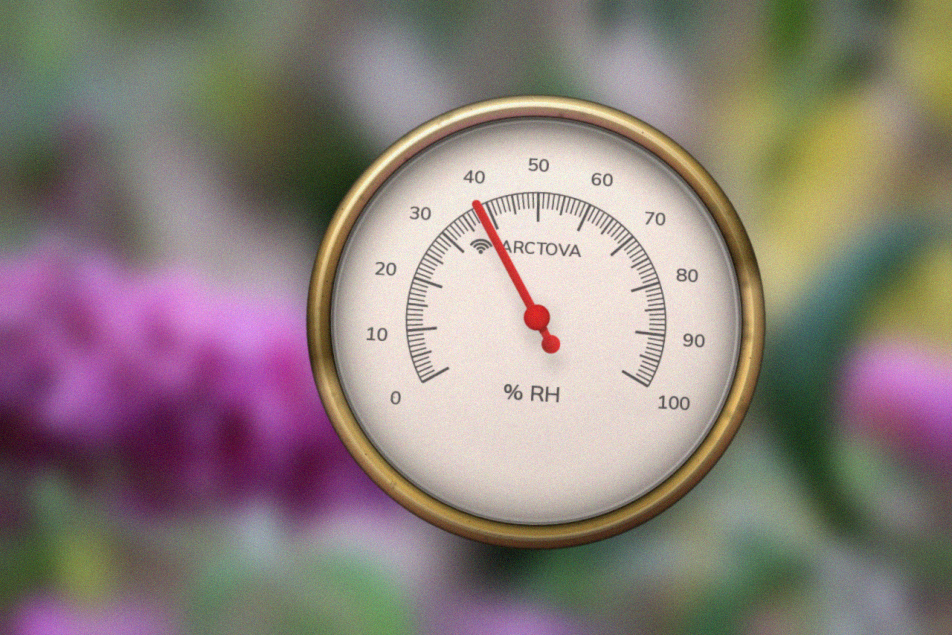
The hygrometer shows 38 %
